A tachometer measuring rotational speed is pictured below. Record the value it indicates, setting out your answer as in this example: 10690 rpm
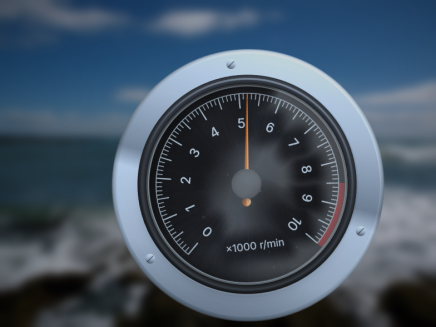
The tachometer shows 5200 rpm
